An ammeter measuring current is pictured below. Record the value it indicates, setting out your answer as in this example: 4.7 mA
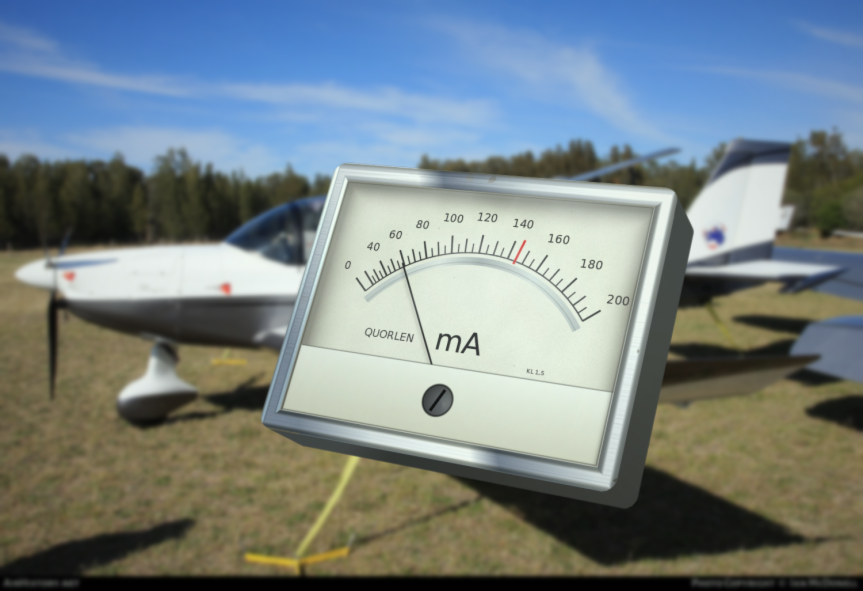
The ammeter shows 60 mA
